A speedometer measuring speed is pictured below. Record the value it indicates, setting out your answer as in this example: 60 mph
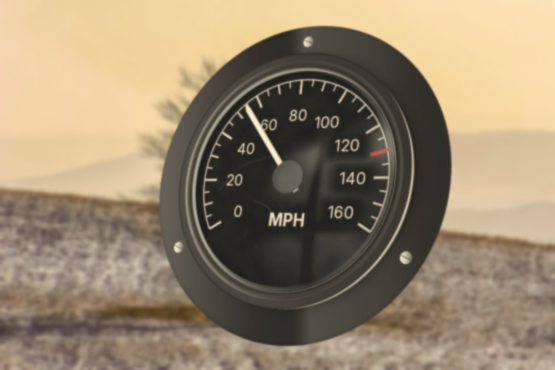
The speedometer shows 55 mph
